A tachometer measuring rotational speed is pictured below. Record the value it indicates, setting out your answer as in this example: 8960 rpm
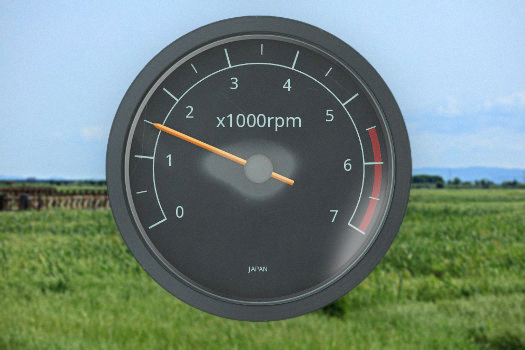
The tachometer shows 1500 rpm
